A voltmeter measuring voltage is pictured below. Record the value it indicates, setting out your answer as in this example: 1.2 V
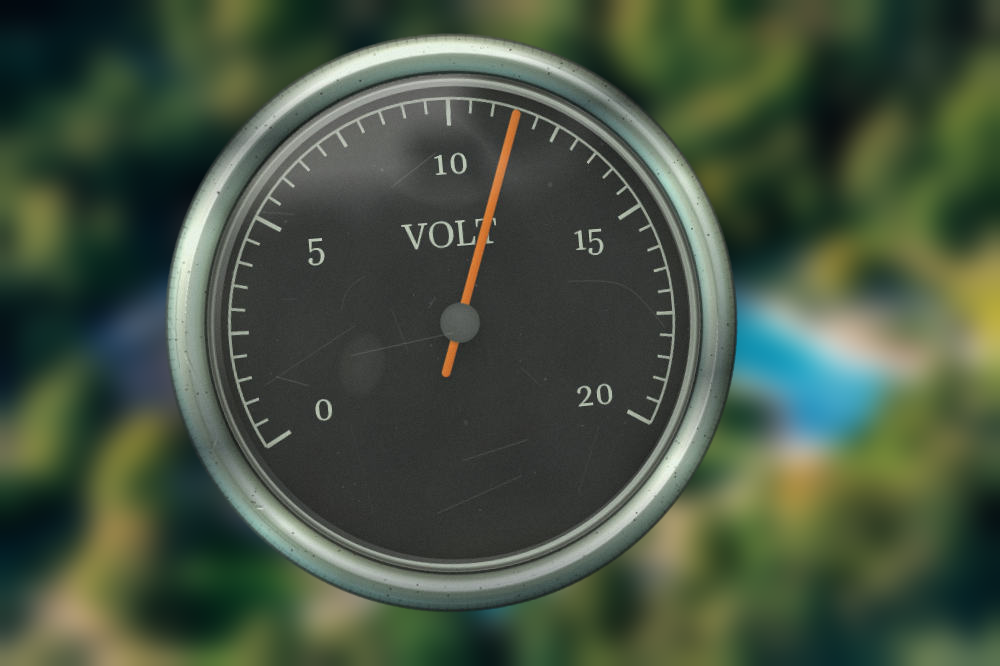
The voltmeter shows 11.5 V
